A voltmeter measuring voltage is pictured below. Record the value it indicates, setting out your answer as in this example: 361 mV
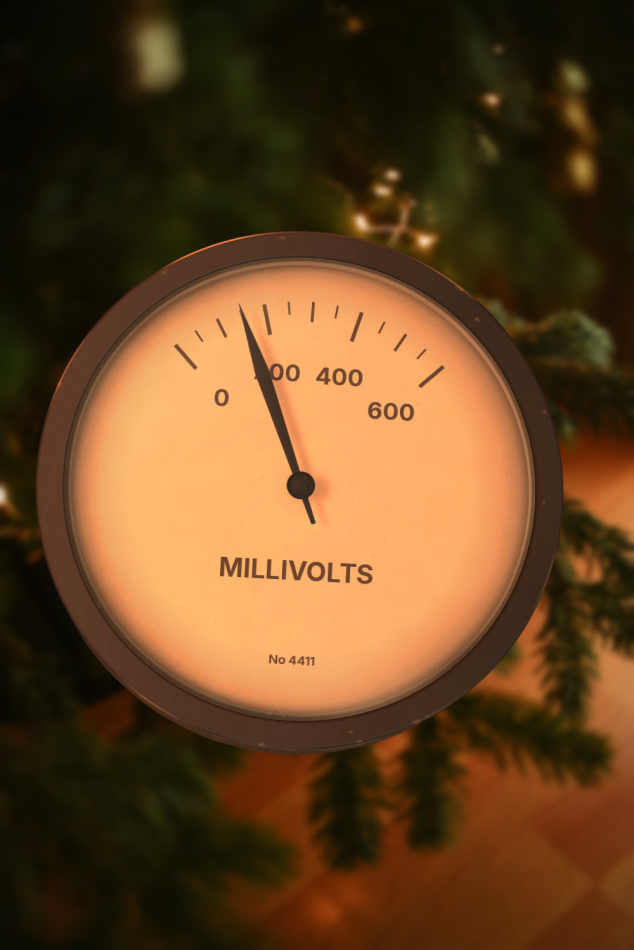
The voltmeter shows 150 mV
